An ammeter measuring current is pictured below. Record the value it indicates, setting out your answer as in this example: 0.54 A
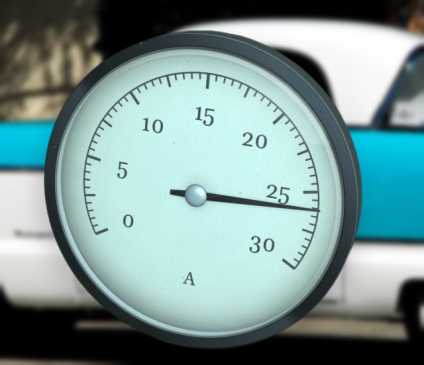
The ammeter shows 26 A
